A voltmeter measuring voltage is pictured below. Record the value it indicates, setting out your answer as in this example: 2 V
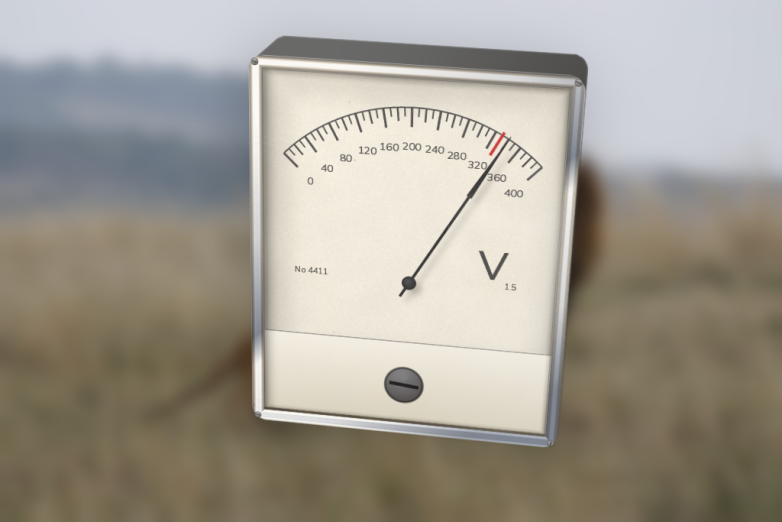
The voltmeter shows 340 V
